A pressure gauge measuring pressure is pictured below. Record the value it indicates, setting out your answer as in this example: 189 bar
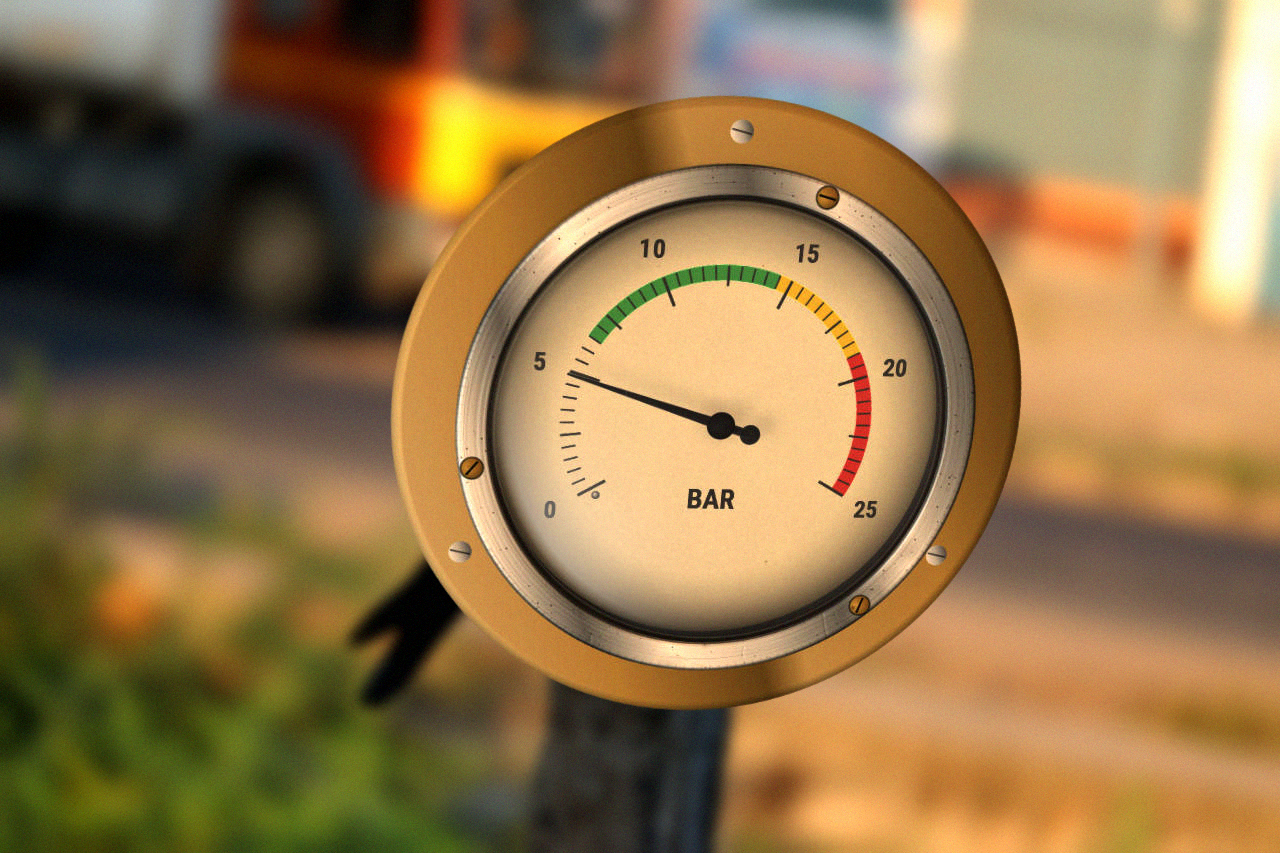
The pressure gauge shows 5 bar
